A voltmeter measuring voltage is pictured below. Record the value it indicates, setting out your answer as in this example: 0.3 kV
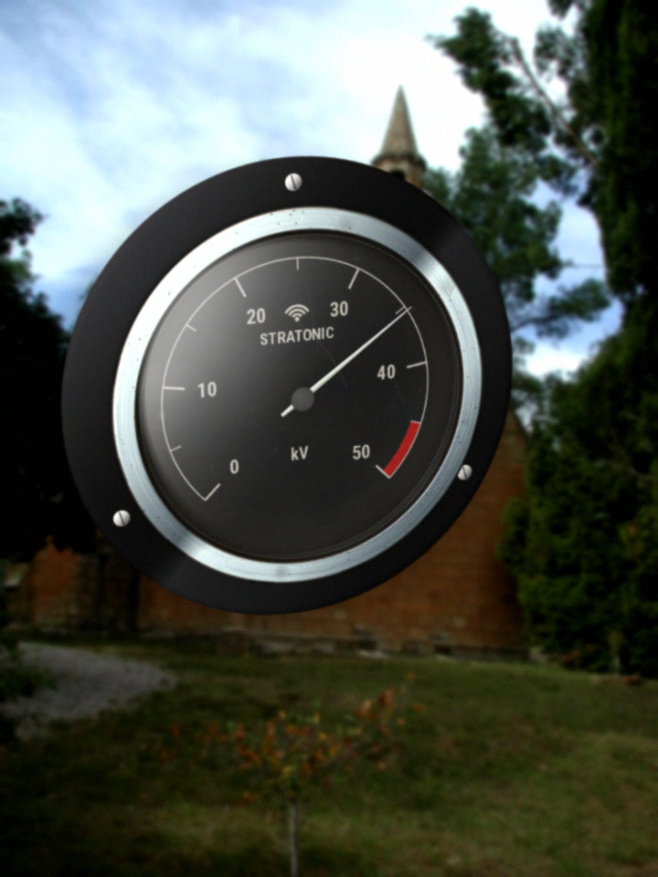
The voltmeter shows 35 kV
